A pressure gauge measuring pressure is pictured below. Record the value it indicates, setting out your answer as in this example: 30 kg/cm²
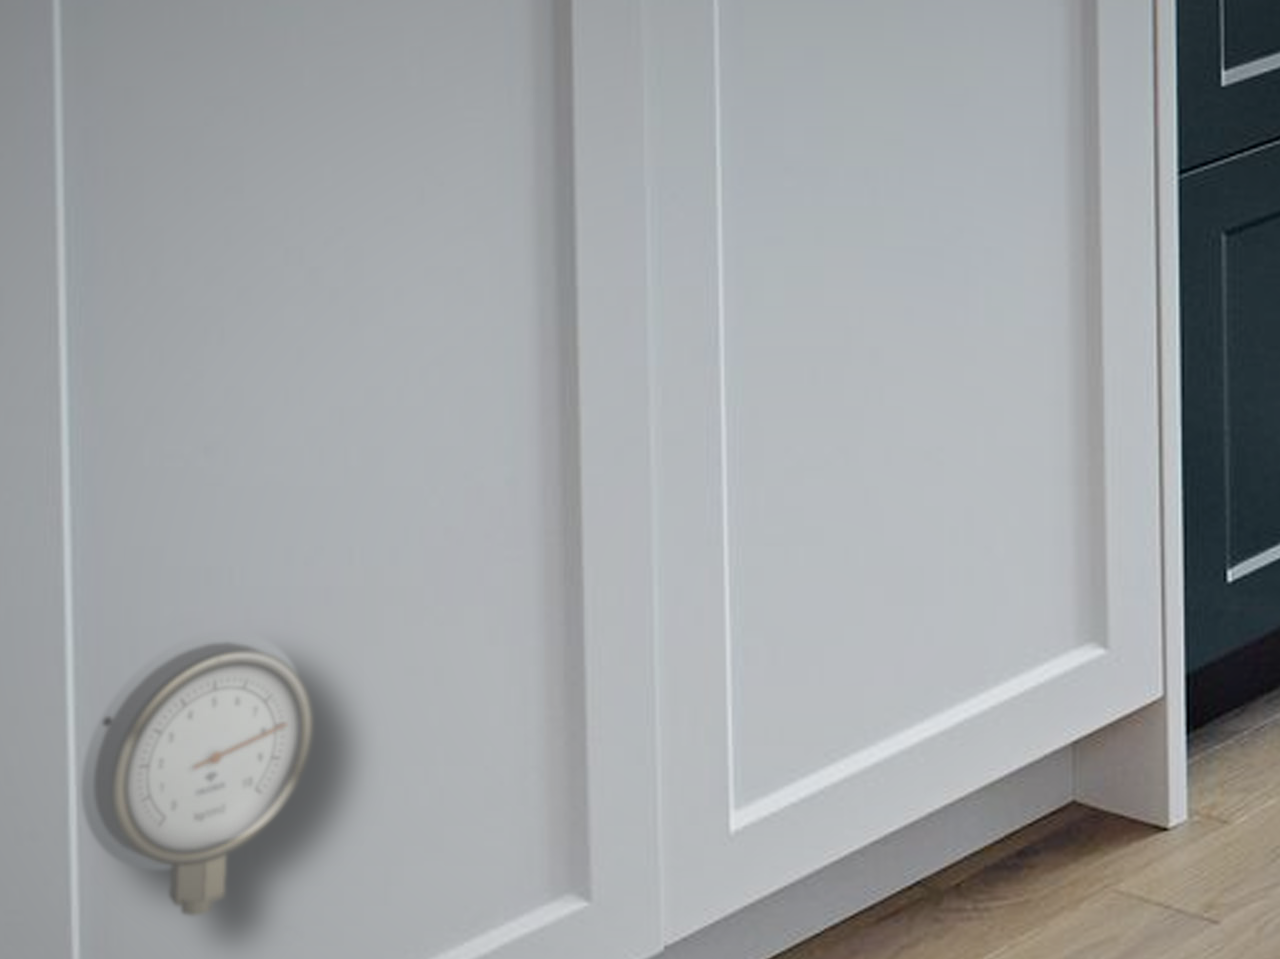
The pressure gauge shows 8 kg/cm²
